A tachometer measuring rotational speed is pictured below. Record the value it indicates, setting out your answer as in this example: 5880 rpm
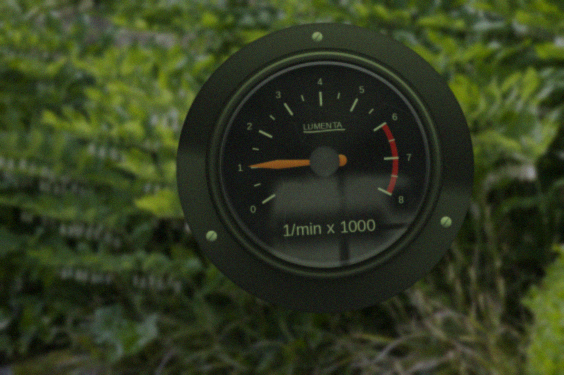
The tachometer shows 1000 rpm
